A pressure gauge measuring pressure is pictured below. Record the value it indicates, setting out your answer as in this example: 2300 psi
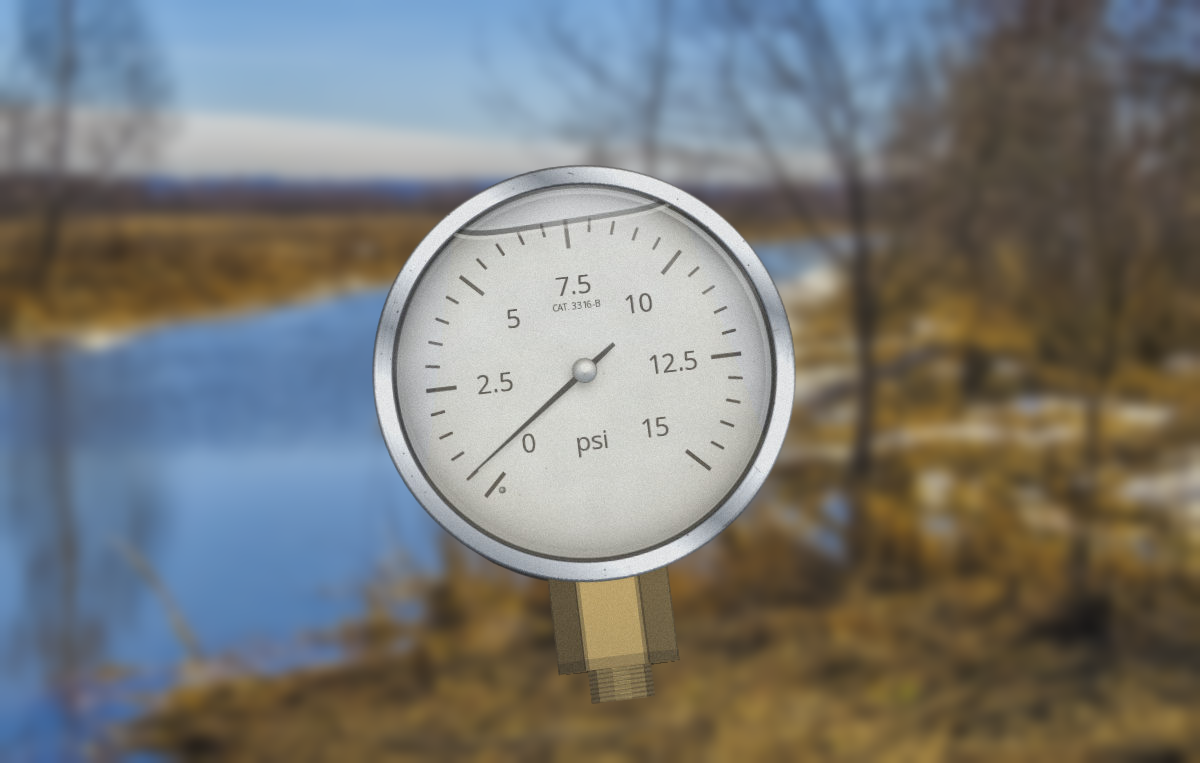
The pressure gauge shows 0.5 psi
